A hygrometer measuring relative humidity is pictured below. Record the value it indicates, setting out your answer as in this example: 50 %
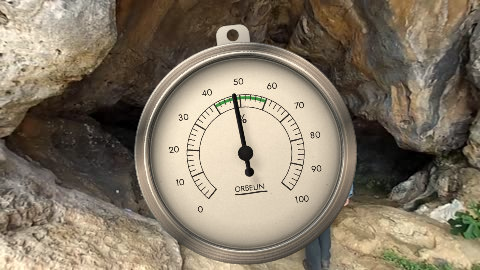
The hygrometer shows 48 %
